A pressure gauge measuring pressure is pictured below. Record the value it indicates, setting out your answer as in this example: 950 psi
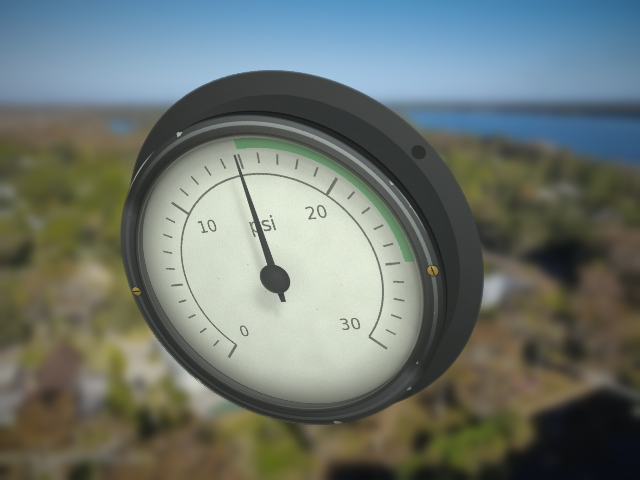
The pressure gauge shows 15 psi
